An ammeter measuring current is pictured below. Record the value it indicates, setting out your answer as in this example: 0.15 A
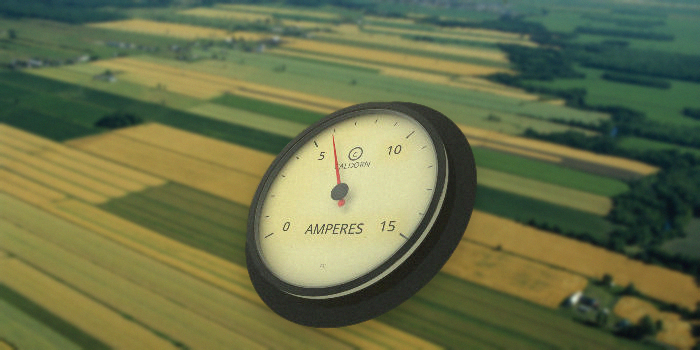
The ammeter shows 6 A
